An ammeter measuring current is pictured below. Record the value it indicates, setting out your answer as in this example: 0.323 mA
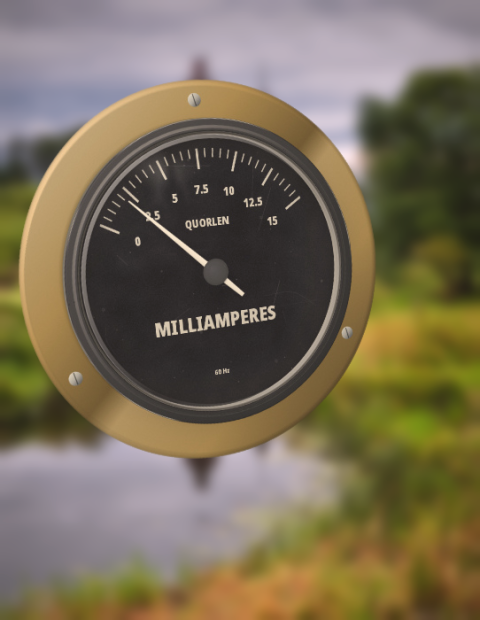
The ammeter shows 2 mA
